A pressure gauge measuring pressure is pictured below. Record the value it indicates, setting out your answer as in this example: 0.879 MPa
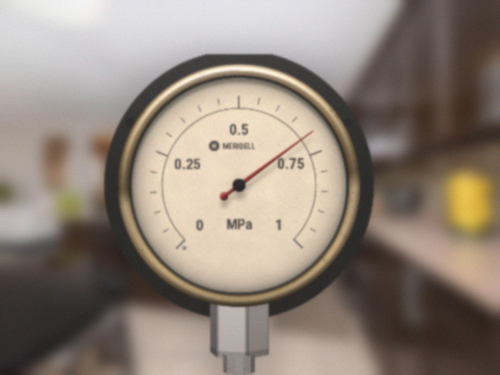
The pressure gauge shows 0.7 MPa
